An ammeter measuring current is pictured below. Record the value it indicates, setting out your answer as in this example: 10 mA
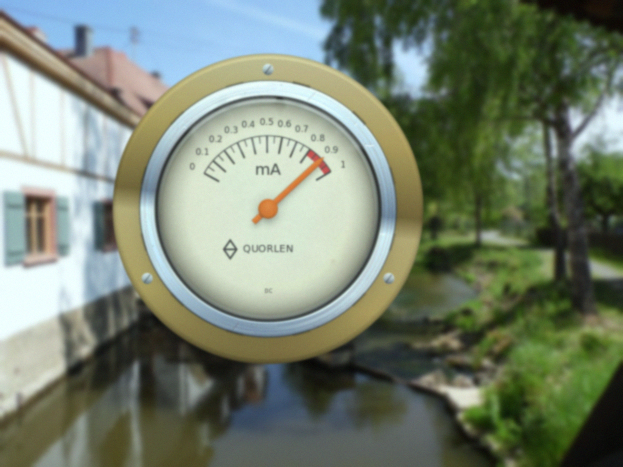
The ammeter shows 0.9 mA
